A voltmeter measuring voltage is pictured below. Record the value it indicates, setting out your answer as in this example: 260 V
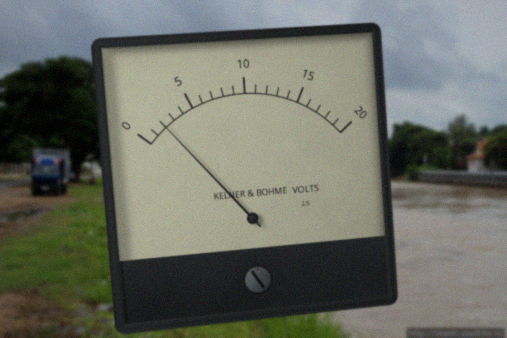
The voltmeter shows 2 V
